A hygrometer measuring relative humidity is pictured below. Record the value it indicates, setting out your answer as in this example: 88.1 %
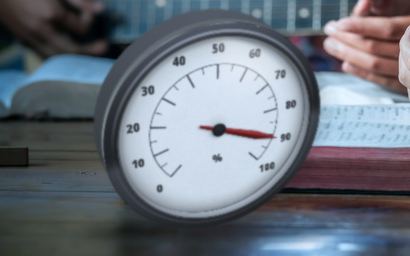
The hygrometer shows 90 %
